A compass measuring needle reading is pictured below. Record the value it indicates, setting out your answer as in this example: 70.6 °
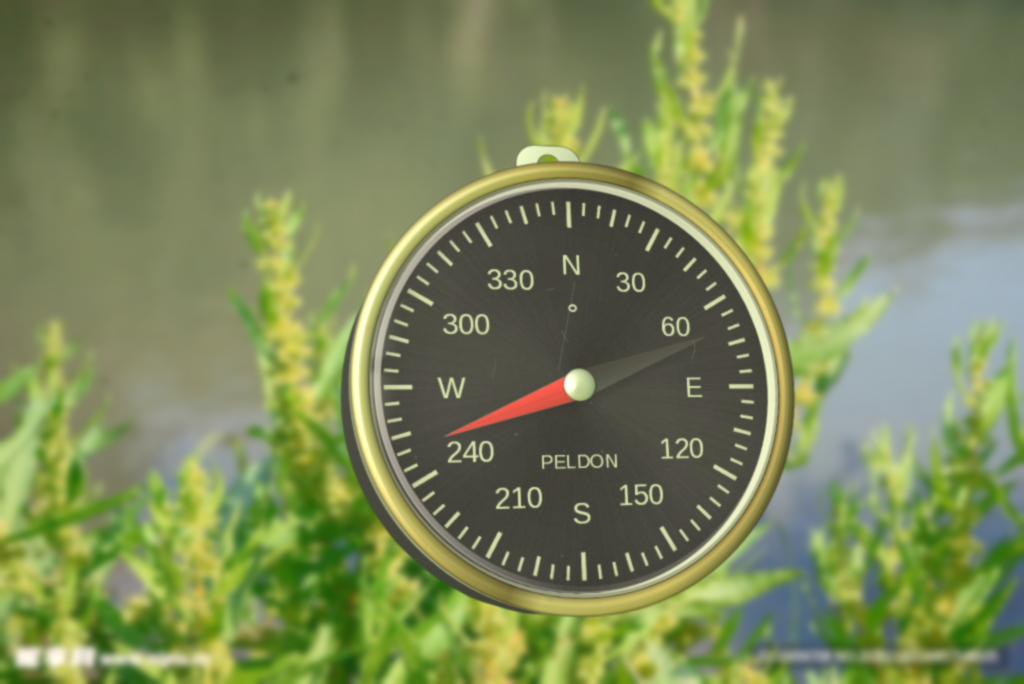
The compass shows 250 °
